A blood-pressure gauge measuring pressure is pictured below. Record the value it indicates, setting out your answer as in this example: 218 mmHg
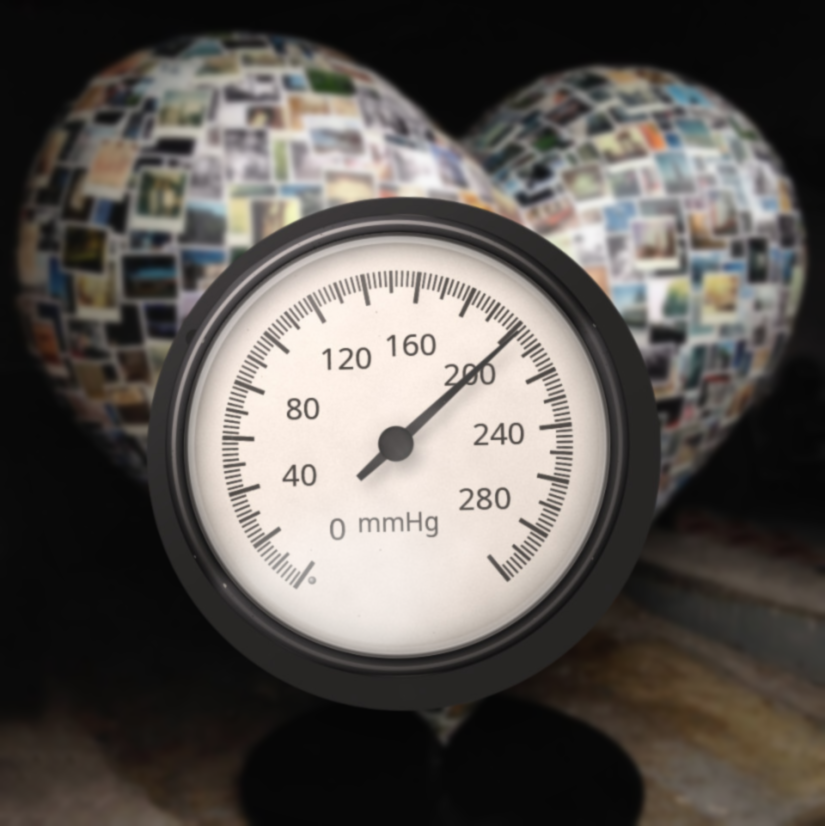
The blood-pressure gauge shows 202 mmHg
